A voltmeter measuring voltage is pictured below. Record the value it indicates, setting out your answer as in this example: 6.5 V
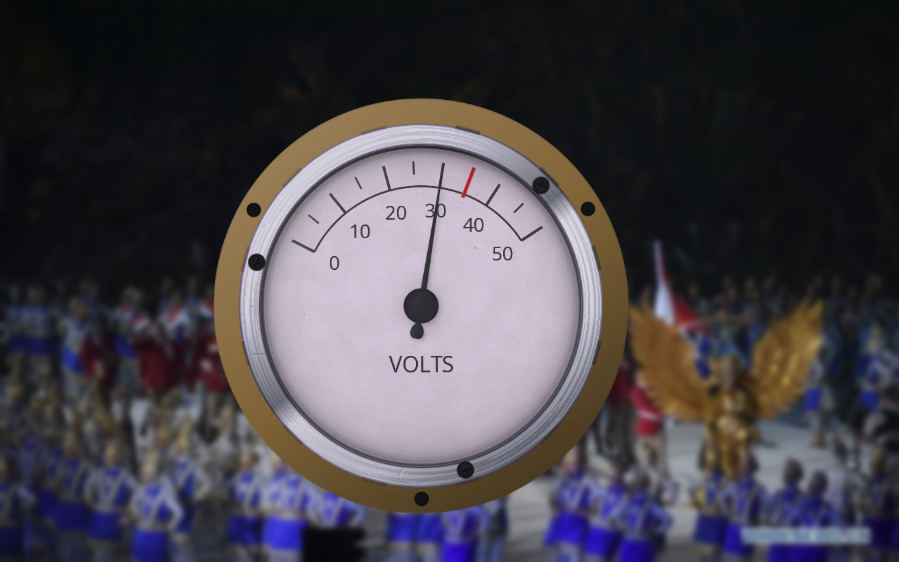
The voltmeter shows 30 V
